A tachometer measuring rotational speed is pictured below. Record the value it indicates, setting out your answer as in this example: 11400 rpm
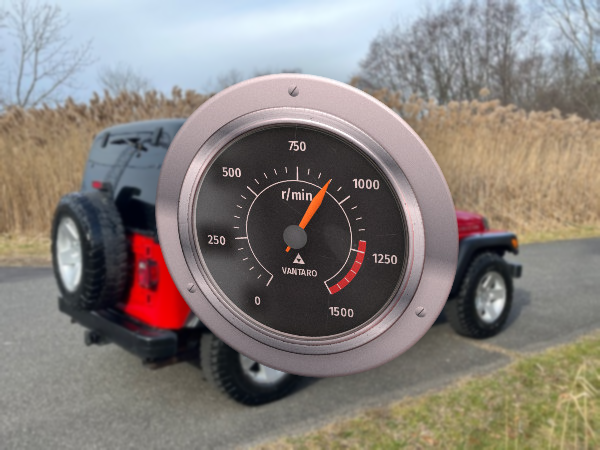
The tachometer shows 900 rpm
